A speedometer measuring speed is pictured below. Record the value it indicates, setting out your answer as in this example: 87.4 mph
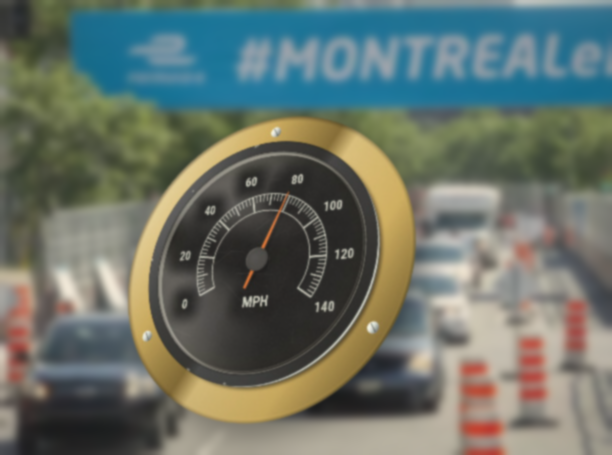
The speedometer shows 80 mph
